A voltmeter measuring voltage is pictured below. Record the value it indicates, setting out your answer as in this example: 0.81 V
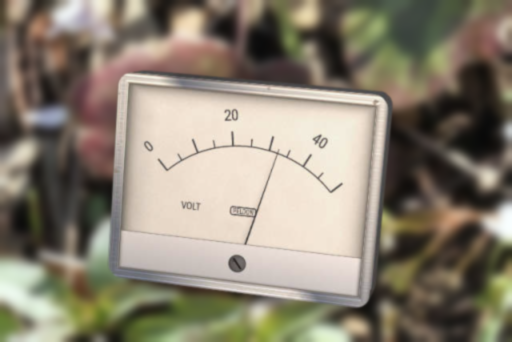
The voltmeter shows 32.5 V
